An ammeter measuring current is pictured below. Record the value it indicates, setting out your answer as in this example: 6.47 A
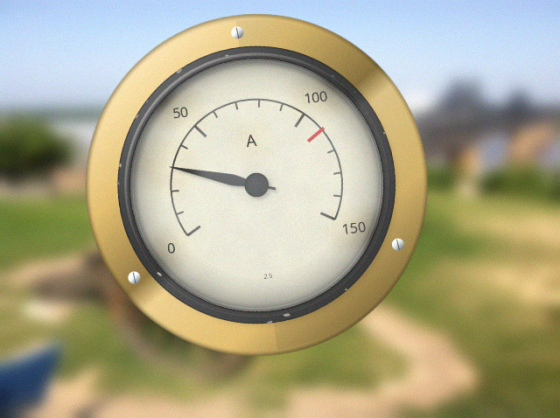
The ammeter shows 30 A
